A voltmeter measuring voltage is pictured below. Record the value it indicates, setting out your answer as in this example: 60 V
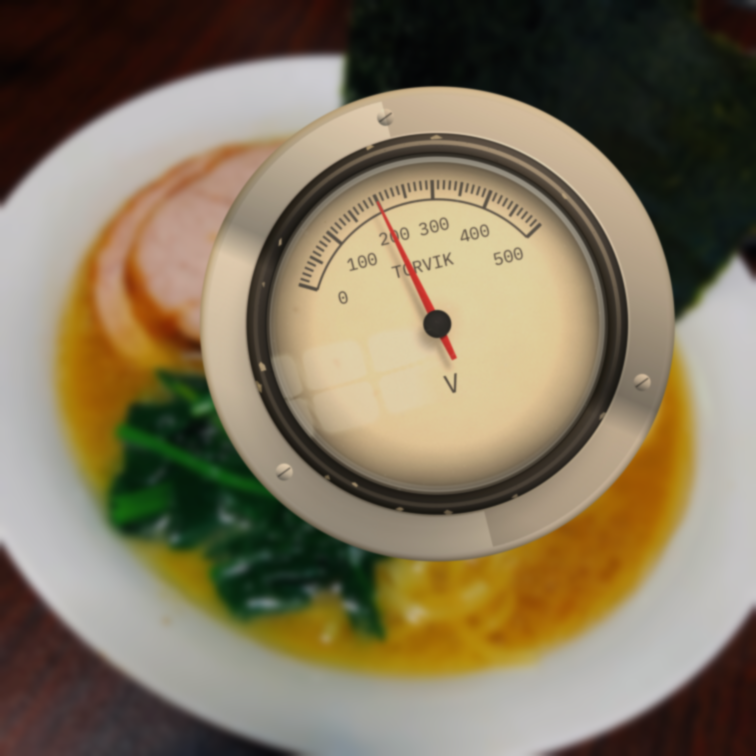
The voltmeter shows 200 V
